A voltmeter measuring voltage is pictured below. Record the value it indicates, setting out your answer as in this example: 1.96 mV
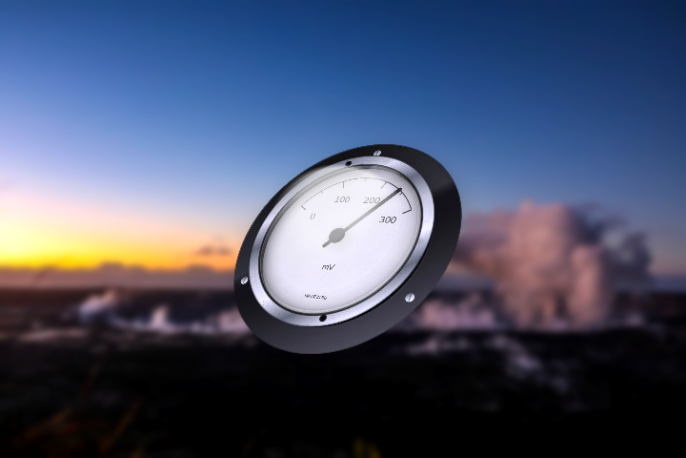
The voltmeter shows 250 mV
